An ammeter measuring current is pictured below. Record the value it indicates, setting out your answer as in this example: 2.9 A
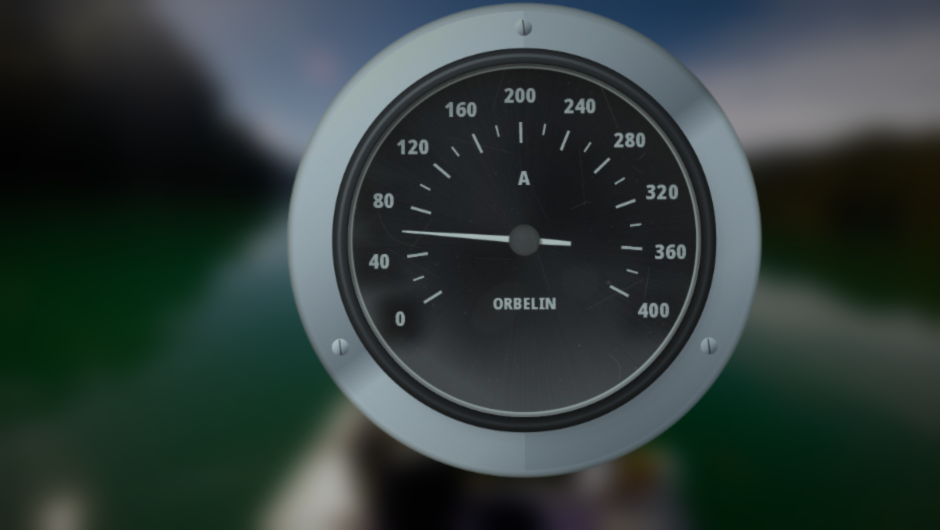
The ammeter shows 60 A
